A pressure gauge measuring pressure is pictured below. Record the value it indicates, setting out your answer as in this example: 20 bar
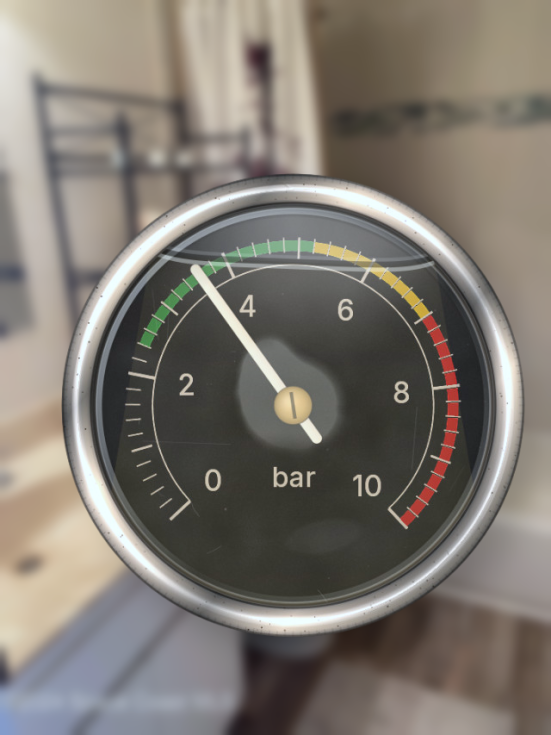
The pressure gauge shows 3.6 bar
